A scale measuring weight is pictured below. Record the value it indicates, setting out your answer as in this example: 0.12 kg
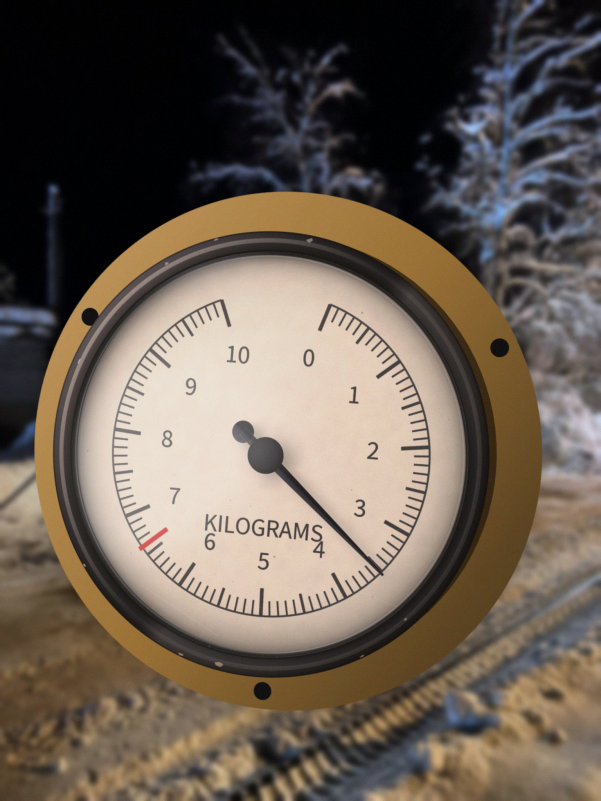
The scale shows 3.5 kg
